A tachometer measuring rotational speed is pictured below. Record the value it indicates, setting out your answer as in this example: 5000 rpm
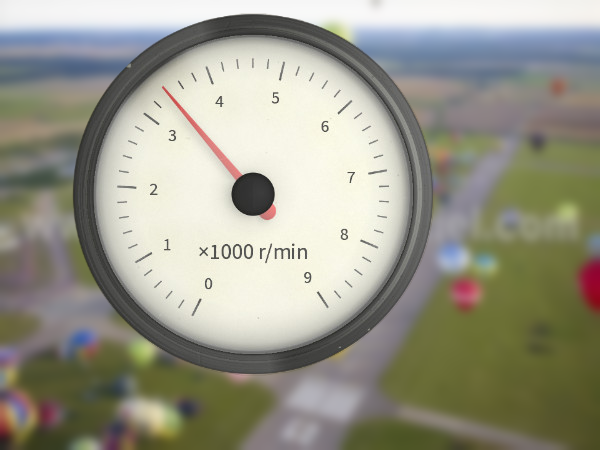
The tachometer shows 3400 rpm
